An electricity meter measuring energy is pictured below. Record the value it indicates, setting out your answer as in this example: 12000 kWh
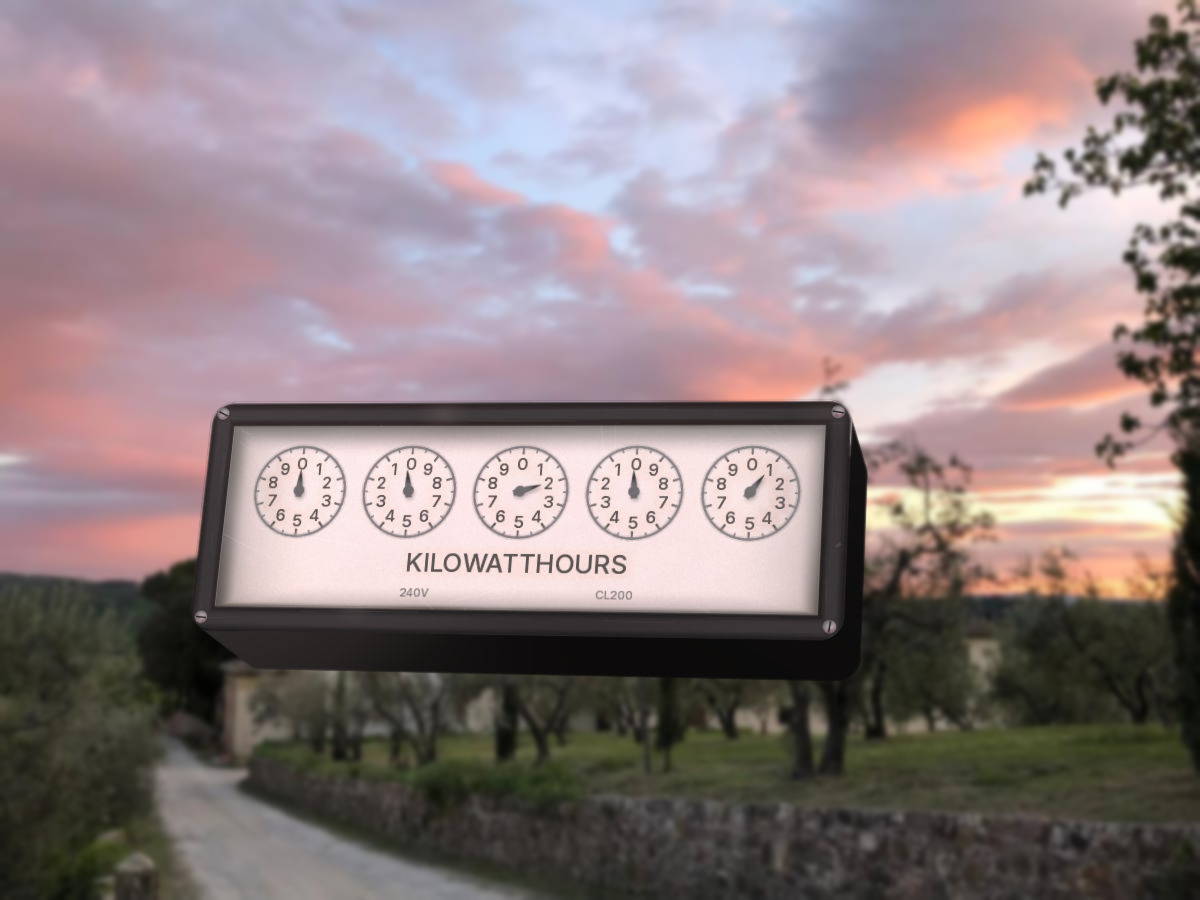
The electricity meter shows 201 kWh
